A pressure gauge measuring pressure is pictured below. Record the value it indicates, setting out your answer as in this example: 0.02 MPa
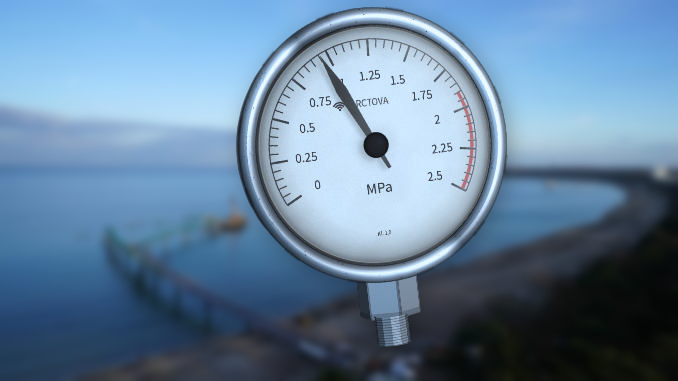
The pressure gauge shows 0.95 MPa
